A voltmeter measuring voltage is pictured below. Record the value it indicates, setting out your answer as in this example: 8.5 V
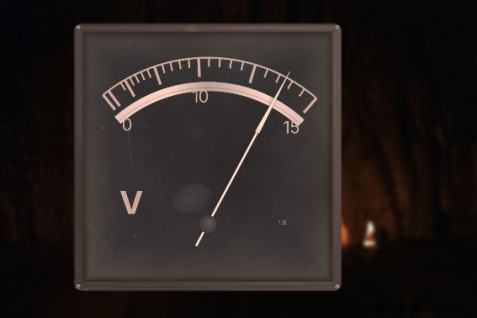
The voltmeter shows 13.75 V
